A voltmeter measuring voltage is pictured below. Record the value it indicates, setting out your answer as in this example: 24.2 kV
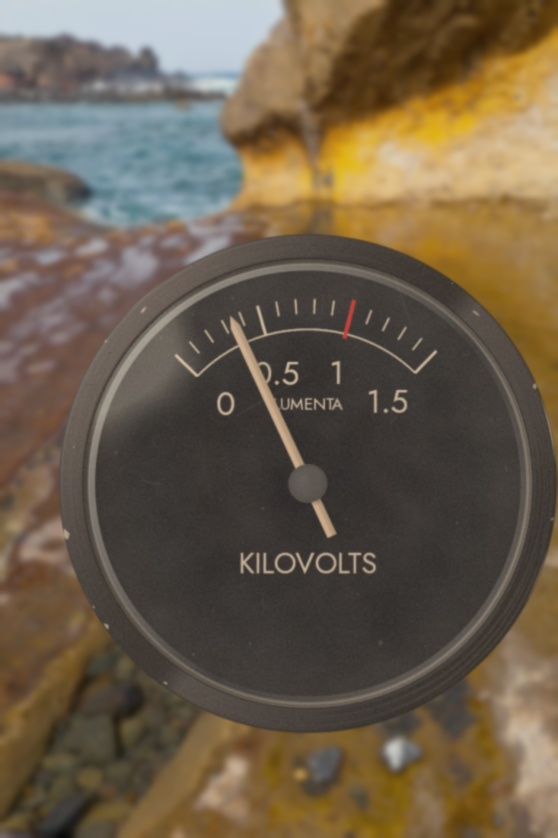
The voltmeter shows 0.35 kV
